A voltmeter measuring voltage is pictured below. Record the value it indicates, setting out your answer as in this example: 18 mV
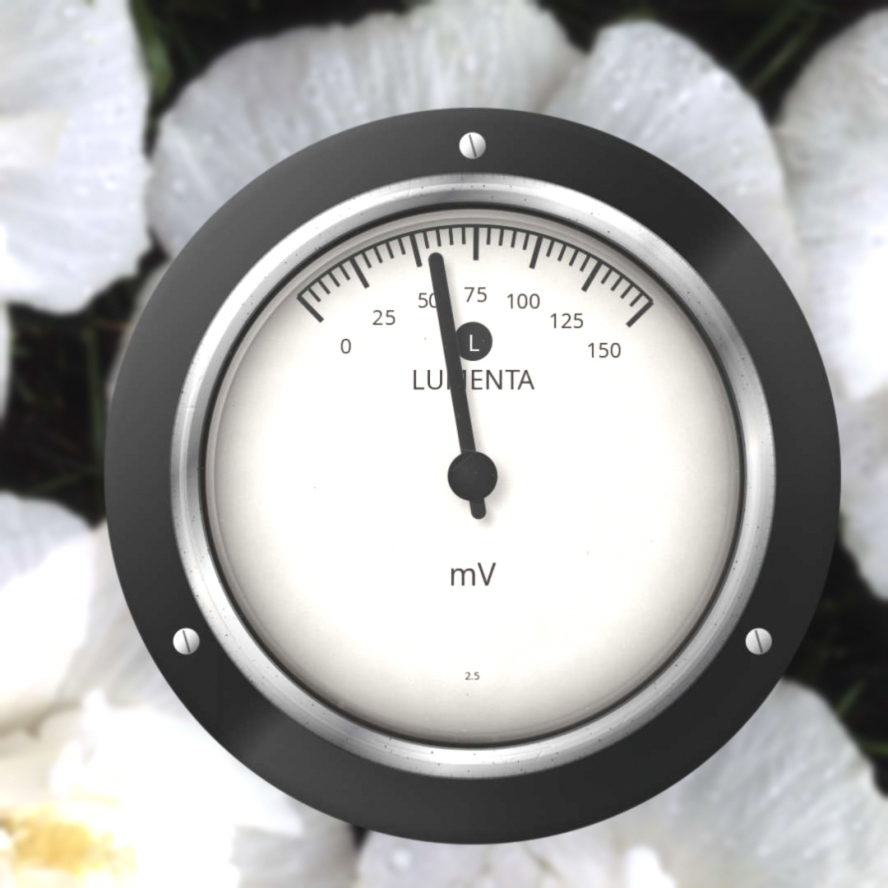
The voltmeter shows 57.5 mV
